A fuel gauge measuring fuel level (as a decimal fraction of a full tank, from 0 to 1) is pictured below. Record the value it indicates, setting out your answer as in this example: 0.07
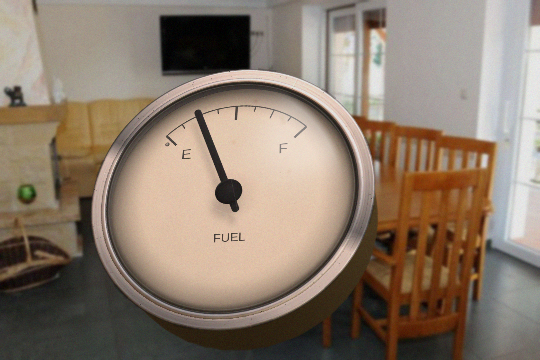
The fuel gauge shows 0.25
